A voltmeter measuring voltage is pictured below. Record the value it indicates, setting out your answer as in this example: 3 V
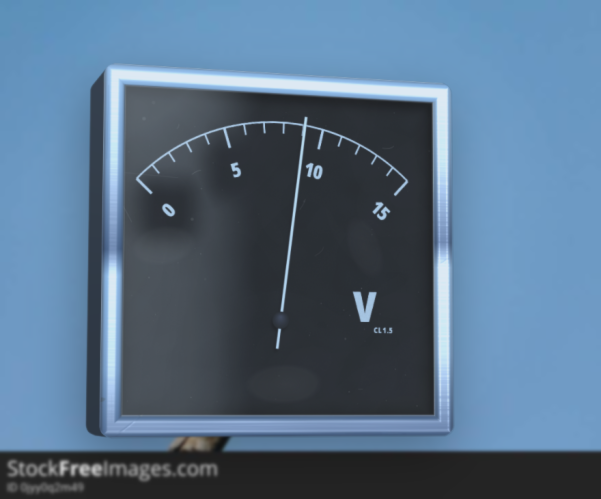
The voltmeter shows 9 V
